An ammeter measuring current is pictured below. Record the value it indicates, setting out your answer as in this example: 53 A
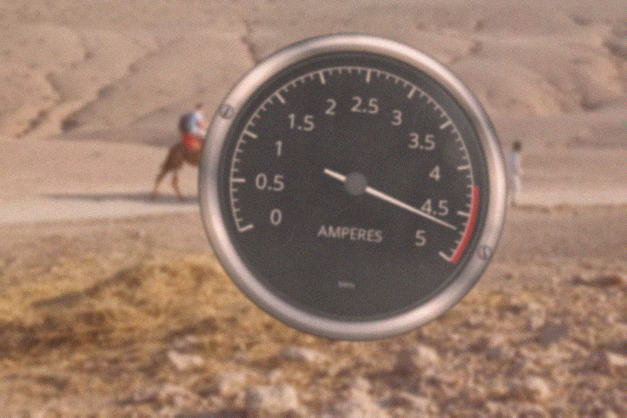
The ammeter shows 4.7 A
